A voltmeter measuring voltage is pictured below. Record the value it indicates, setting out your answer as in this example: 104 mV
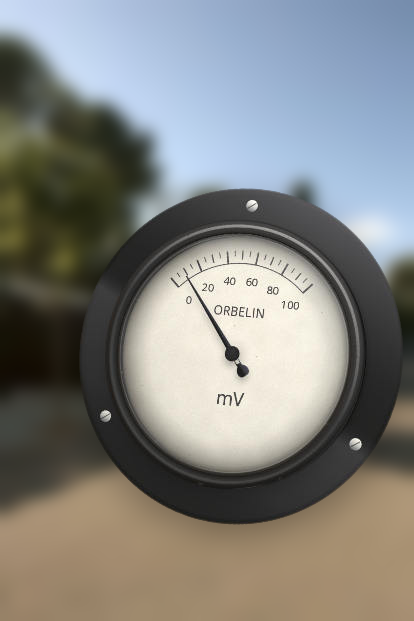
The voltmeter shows 10 mV
